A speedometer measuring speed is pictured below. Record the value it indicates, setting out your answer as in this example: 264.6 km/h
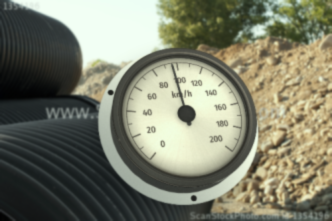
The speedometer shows 95 km/h
